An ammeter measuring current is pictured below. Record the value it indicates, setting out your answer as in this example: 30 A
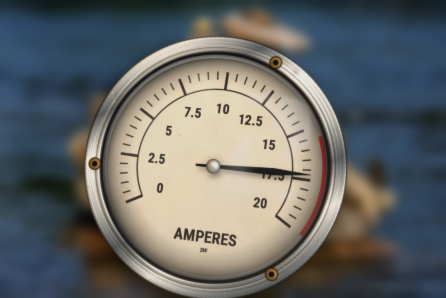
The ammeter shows 17.25 A
